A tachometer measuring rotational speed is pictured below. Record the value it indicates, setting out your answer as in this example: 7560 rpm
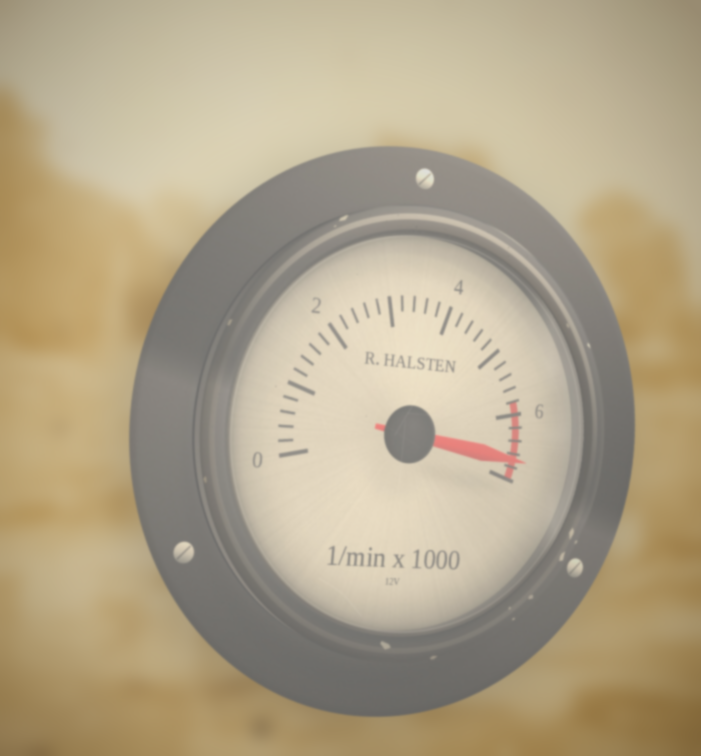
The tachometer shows 6700 rpm
